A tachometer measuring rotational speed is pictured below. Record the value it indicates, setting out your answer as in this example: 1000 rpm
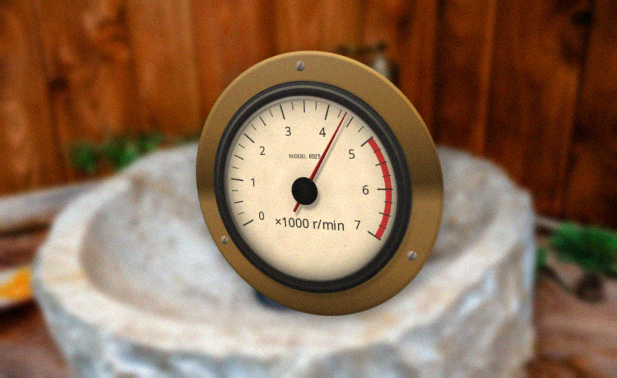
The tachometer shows 4375 rpm
